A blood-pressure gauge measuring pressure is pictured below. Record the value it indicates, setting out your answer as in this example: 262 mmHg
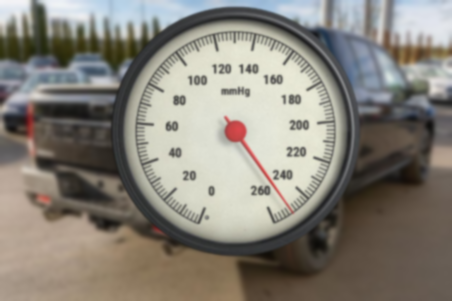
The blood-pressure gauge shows 250 mmHg
